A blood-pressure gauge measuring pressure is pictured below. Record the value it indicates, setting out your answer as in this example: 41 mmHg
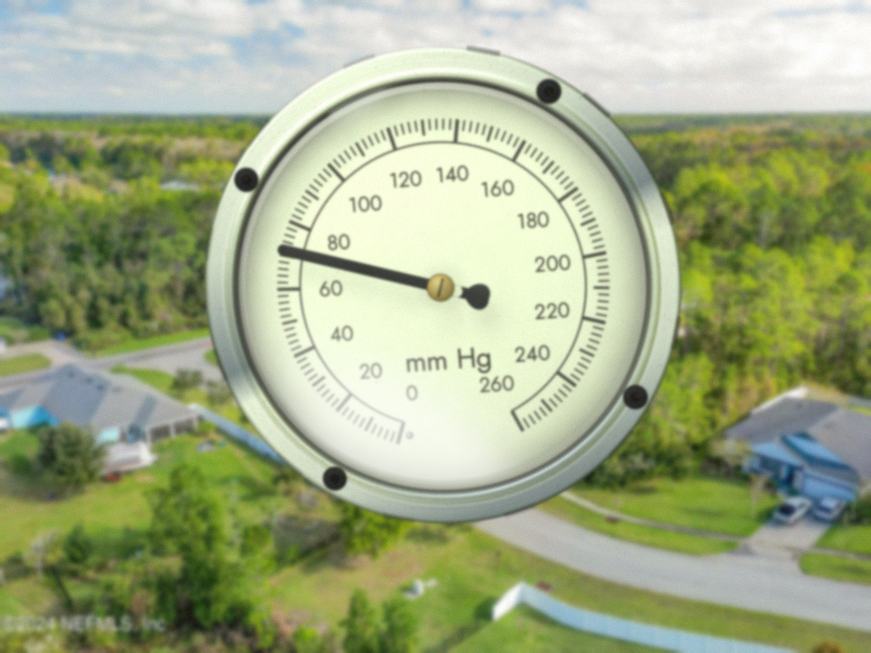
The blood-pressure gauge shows 72 mmHg
